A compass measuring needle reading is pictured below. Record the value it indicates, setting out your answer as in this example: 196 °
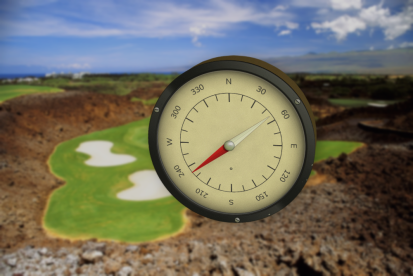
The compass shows 232.5 °
